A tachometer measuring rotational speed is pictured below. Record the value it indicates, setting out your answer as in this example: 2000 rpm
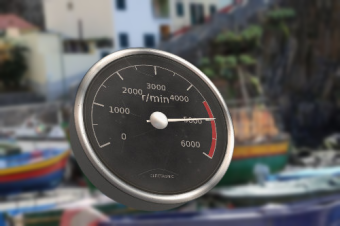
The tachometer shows 5000 rpm
